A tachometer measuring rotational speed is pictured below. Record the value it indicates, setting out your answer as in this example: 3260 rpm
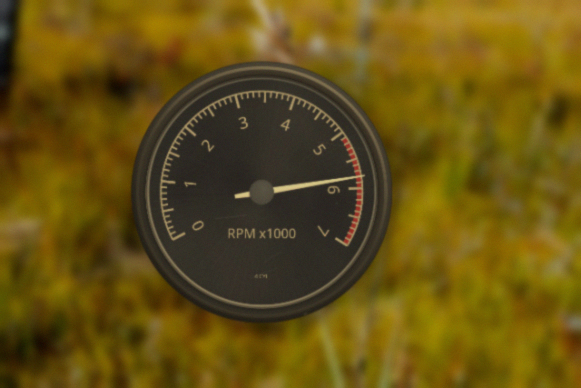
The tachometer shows 5800 rpm
